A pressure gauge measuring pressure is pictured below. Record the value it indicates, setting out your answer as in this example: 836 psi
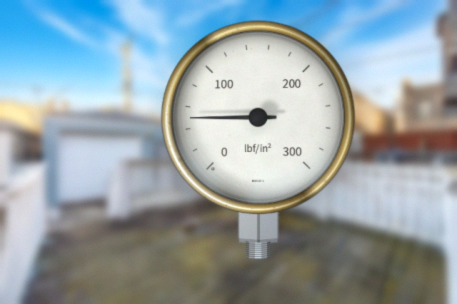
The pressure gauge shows 50 psi
